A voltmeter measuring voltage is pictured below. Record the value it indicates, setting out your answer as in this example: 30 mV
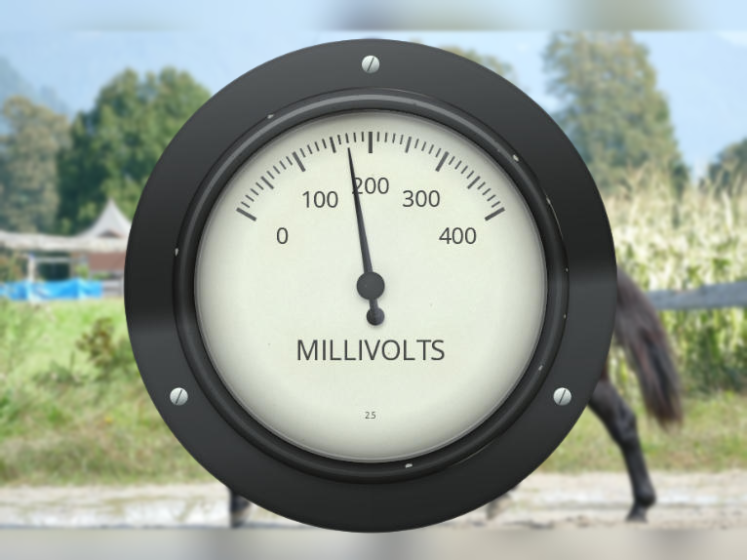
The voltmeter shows 170 mV
